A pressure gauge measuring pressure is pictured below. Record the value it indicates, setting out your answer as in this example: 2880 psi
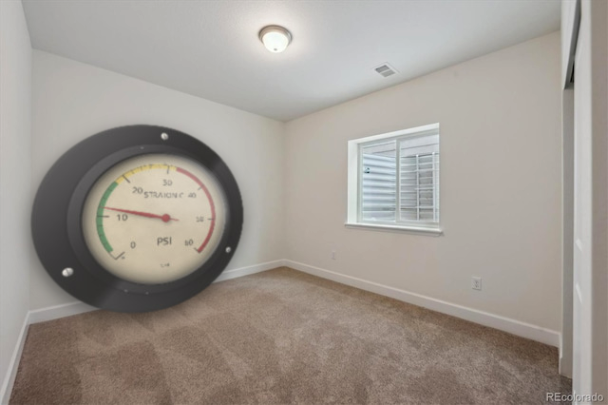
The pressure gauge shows 12 psi
